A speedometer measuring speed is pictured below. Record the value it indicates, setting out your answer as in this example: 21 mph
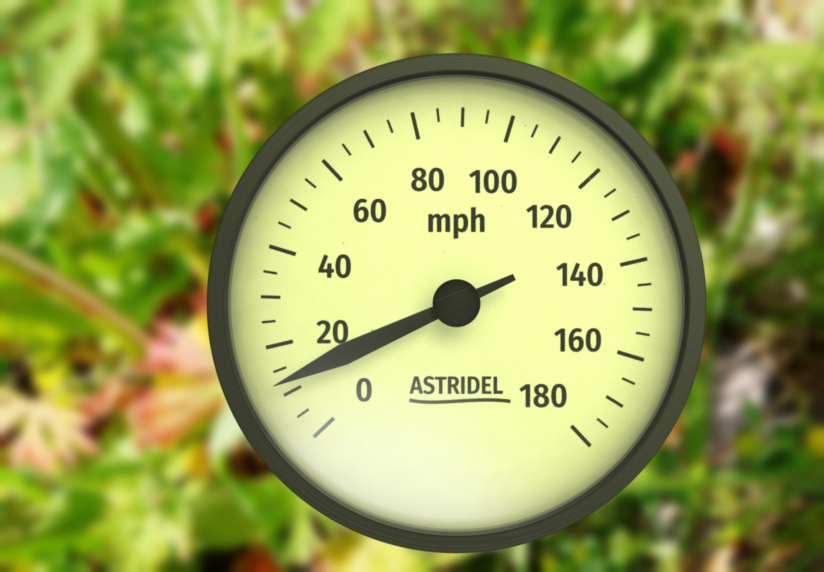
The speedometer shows 12.5 mph
